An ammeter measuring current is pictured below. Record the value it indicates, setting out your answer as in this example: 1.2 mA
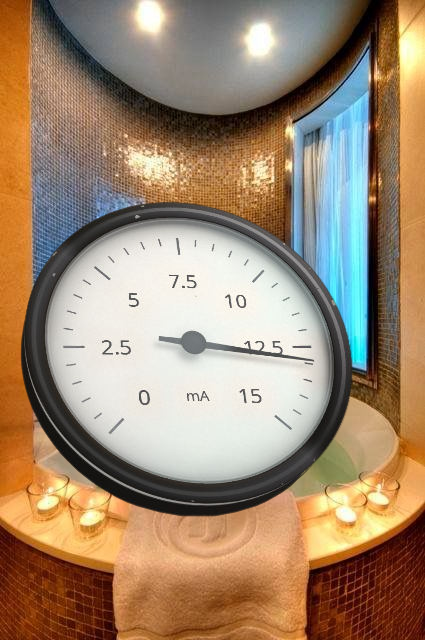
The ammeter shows 13 mA
